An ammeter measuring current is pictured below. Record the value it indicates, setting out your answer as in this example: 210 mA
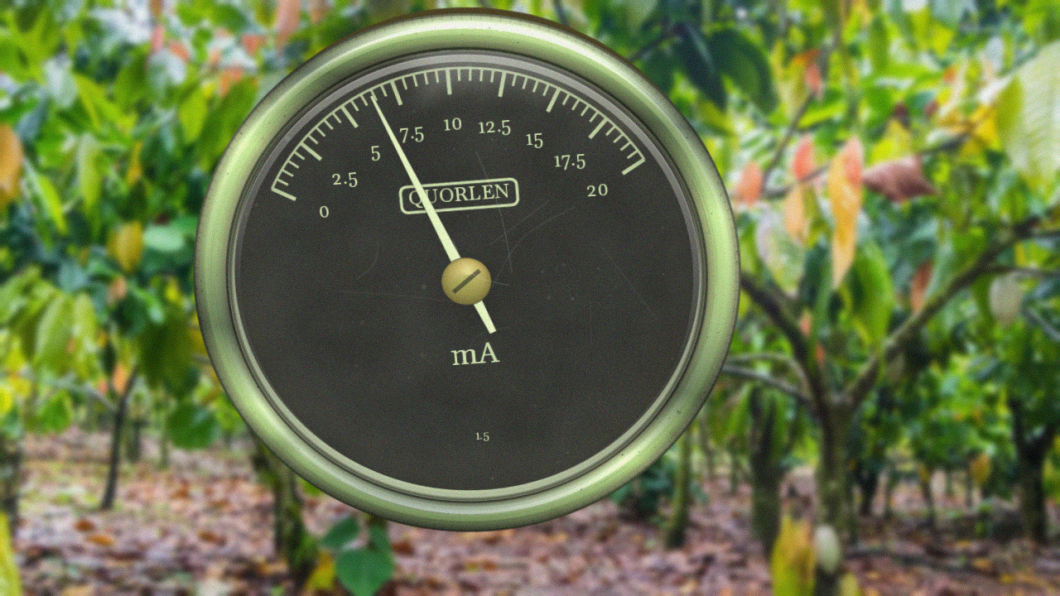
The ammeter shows 6.5 mA
